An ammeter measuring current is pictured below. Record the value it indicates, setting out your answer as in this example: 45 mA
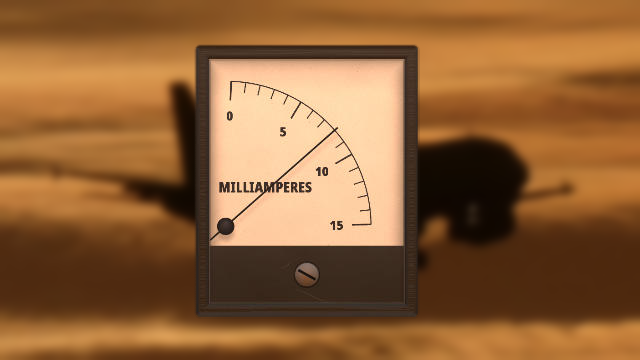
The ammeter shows 8 mA
